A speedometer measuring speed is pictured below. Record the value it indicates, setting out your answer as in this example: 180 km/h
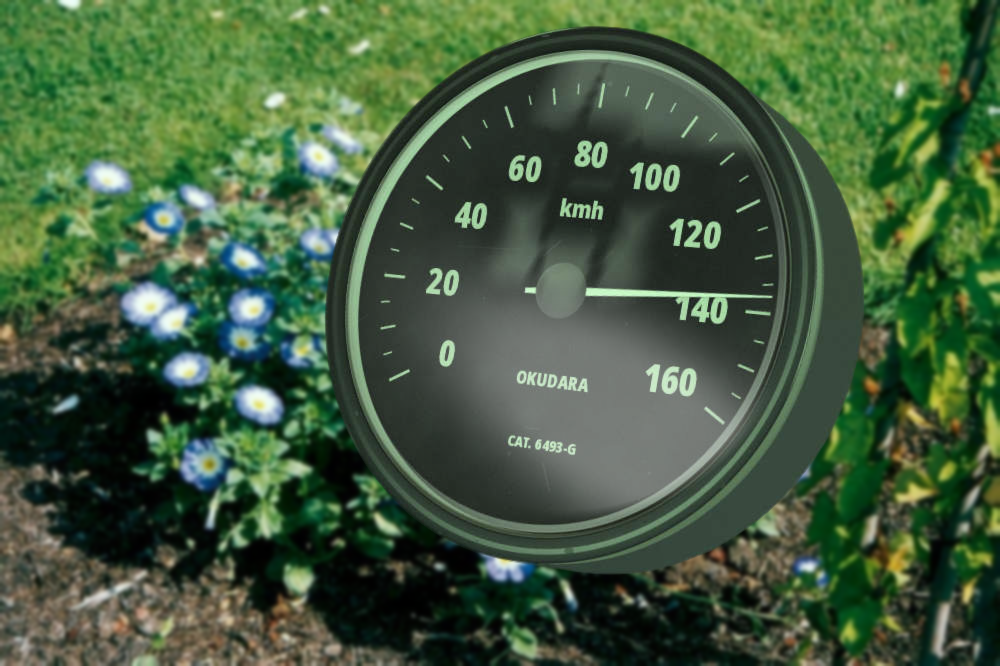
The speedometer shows 137.5 km/h
